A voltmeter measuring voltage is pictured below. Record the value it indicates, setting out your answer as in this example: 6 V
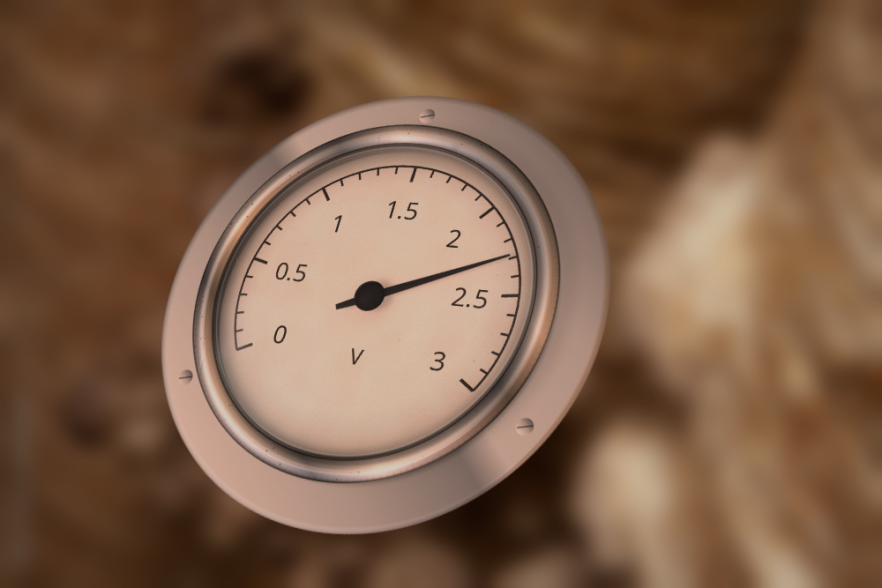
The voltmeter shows 2.3 V
